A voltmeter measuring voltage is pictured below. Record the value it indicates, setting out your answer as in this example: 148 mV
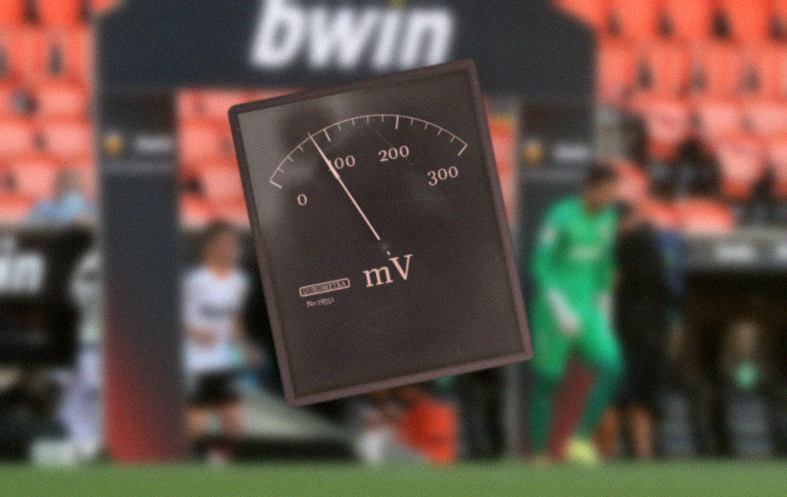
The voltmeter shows 80 mV
